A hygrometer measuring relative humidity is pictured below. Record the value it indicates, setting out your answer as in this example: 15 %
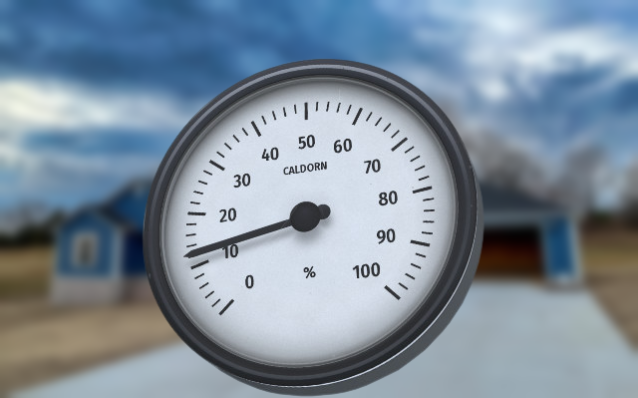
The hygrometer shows 12 %
